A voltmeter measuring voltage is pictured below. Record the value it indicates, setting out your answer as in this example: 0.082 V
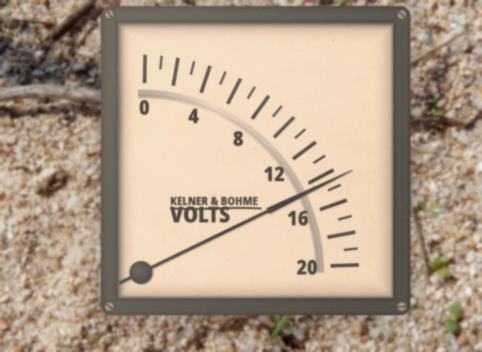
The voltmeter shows 14.5 V
